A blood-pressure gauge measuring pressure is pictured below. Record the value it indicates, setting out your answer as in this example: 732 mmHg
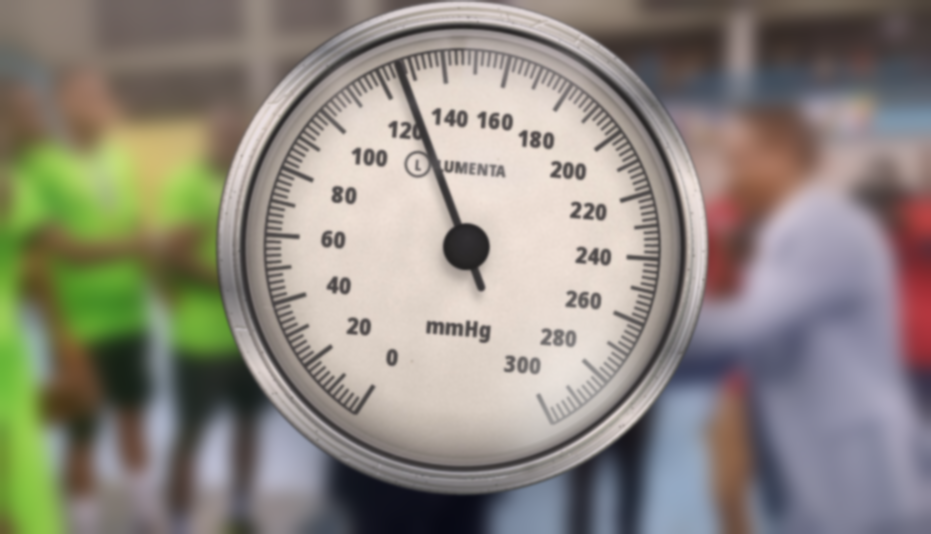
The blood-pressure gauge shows 126 mmHg
